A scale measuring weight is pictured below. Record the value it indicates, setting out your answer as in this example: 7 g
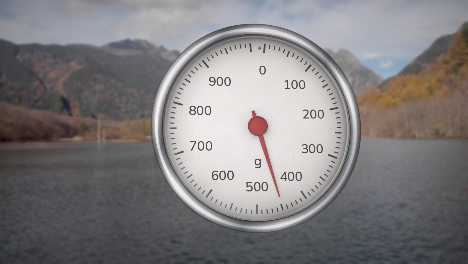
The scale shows 450 g
